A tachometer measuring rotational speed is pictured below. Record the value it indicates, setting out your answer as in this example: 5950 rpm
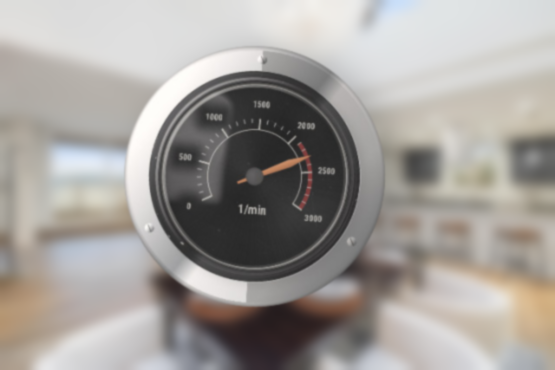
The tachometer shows 2300 rpm
